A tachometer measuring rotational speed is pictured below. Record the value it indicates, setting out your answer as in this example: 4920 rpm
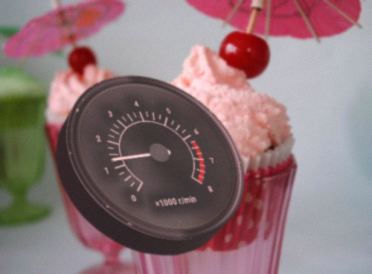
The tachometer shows 1250 rpm
